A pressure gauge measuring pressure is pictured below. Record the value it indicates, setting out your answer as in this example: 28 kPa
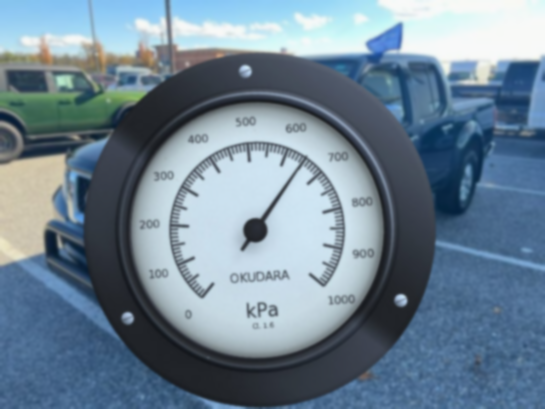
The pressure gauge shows 650 kPa
